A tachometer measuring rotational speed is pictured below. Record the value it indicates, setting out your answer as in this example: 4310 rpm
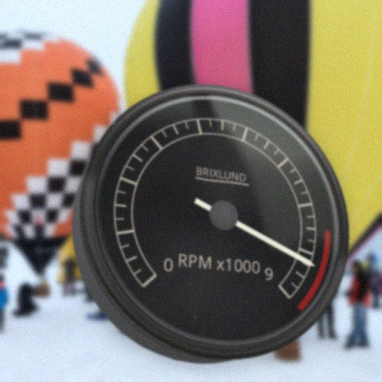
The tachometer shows 8250 rpm
